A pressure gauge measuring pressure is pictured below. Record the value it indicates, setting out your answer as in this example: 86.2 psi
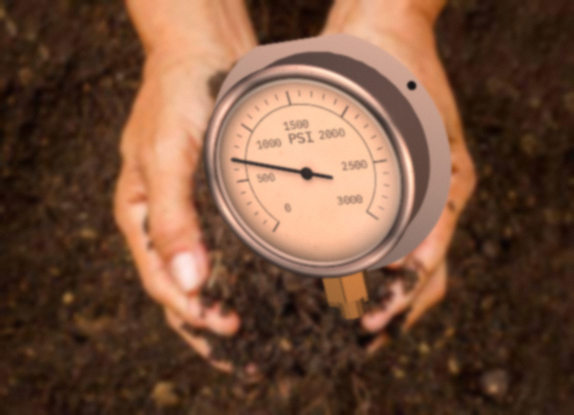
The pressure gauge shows 700 psi
